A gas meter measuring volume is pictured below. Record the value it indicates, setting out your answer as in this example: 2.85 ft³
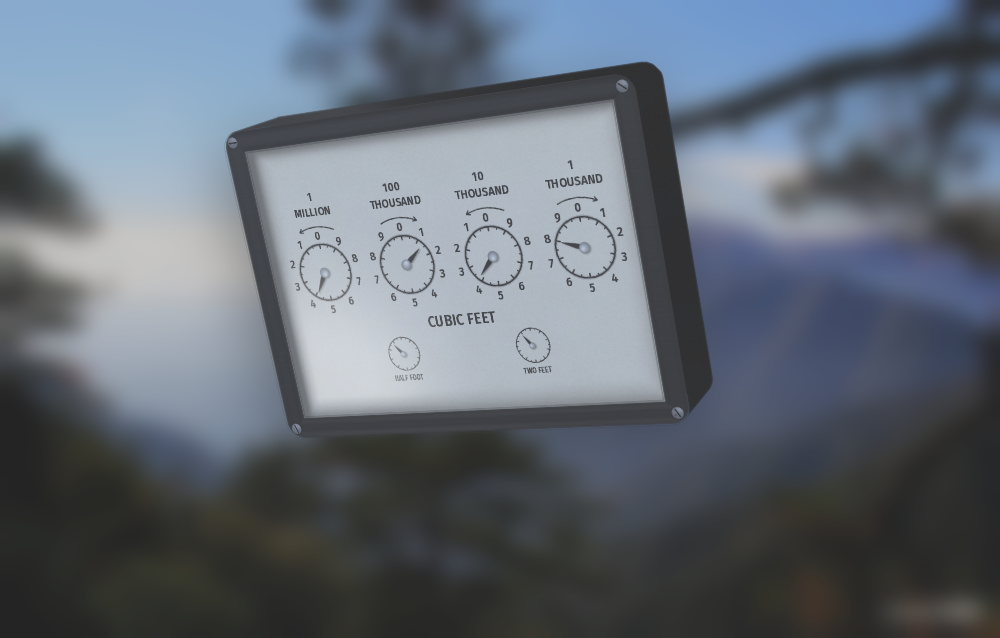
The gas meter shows 413800 ft³
